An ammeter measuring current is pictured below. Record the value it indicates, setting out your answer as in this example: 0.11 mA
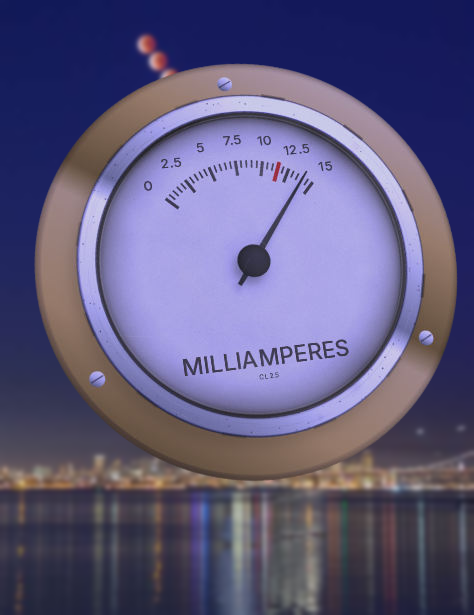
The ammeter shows 14 mA
